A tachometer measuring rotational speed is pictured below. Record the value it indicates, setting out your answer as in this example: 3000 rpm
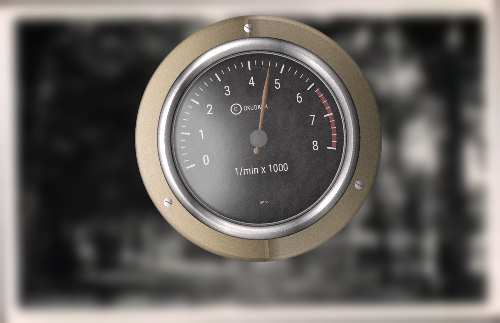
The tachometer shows 4600 rpm
